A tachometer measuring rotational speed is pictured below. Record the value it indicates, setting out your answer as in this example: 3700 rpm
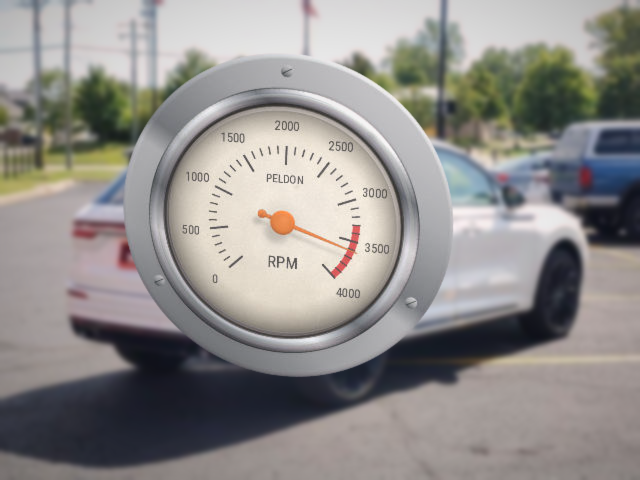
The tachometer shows 3600 rpm
